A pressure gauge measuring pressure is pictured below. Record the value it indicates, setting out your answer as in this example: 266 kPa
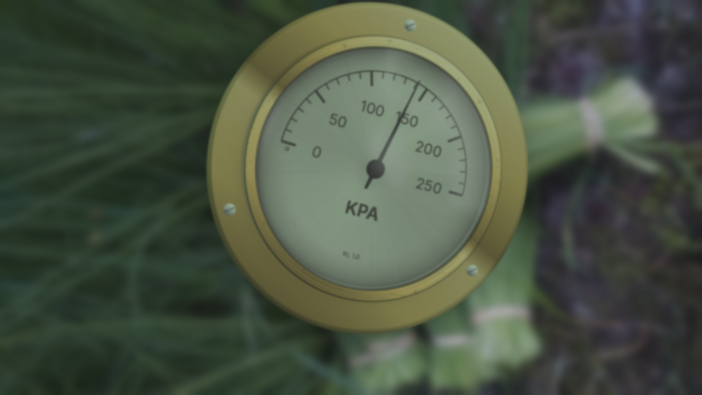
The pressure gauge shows 140 kPa
